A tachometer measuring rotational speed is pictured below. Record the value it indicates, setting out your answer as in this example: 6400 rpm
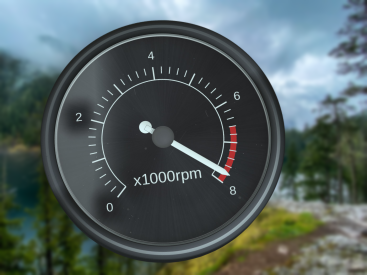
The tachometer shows 7800 rpm
